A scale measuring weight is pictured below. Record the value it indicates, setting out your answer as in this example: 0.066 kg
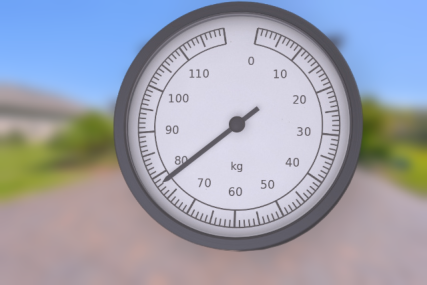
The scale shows 78 kg
